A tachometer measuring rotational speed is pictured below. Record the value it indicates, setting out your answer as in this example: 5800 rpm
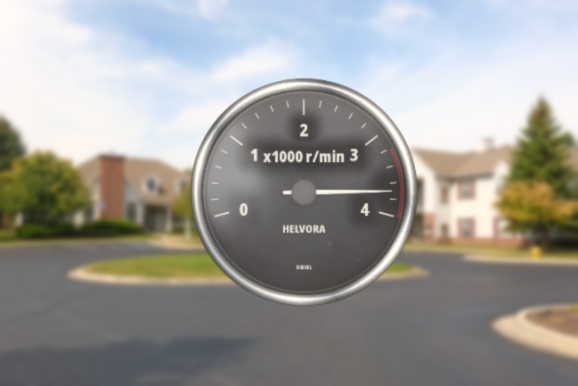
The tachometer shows 3700 rpm
